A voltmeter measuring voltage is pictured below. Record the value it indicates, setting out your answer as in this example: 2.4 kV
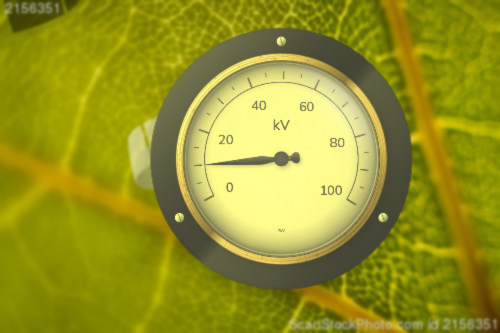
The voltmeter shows 10 kV
